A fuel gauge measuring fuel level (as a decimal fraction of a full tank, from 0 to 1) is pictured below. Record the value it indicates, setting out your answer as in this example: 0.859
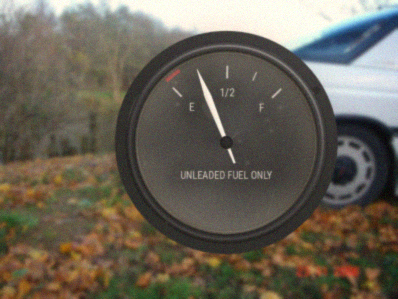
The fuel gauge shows 0.25
